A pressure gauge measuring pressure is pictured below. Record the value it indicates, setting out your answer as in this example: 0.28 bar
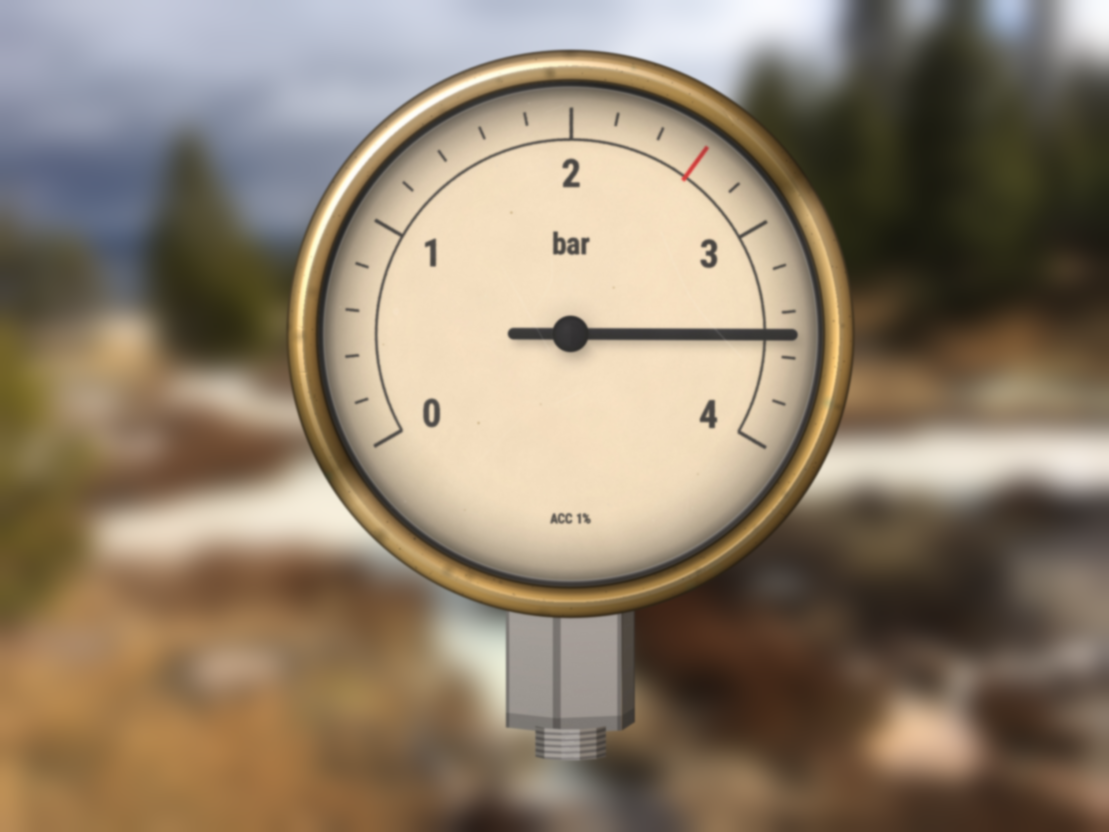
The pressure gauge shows 3.5 bar
